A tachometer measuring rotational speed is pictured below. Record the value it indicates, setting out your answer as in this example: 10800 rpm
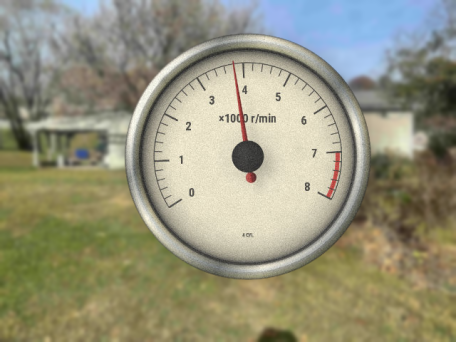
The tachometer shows 3800 rpm
